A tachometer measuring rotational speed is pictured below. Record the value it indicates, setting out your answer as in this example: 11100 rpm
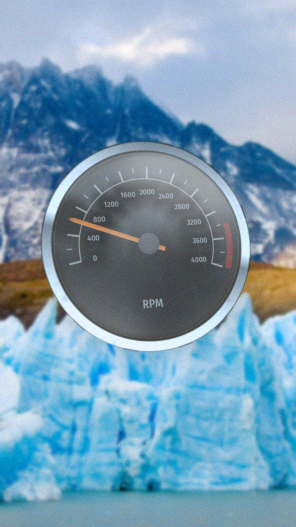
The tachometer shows 600 rpm
